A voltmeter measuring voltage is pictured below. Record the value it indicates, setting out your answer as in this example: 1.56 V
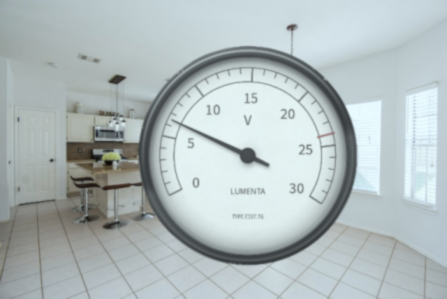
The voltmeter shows 6.5 V
